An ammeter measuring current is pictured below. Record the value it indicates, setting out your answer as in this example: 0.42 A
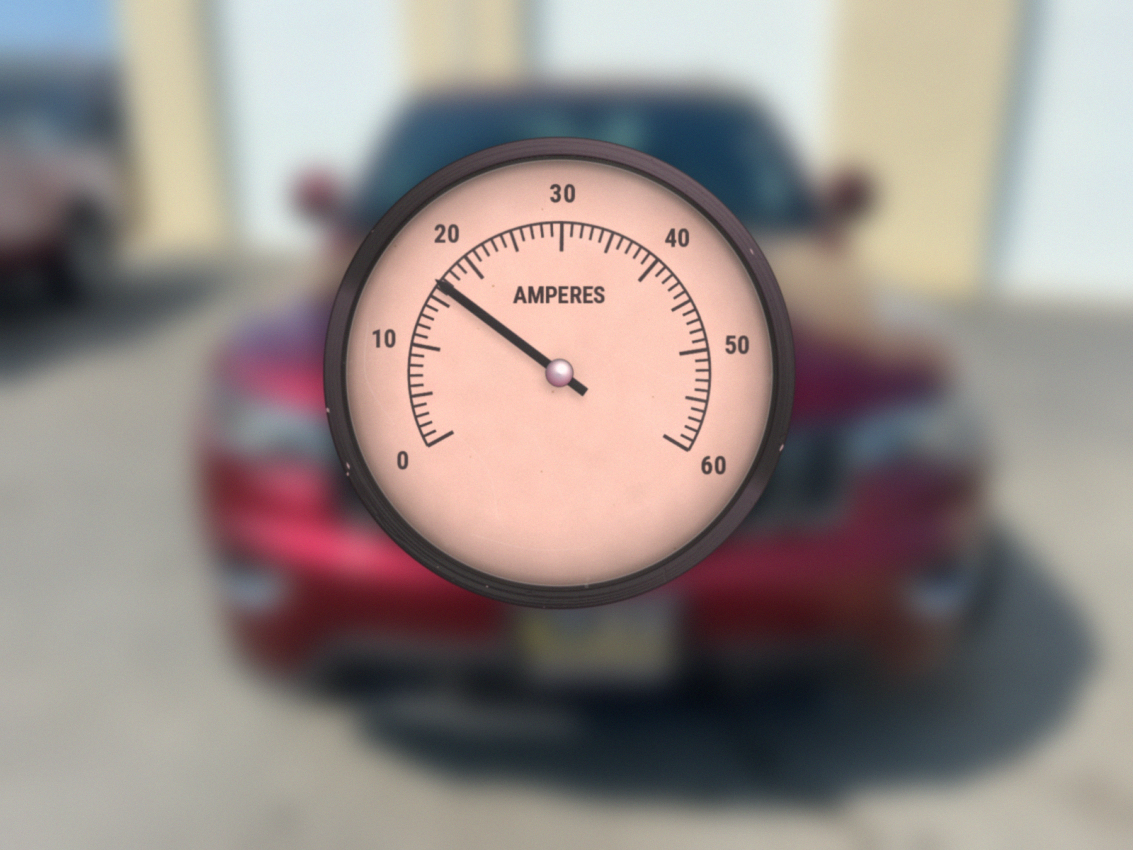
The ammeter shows 16.5 A
